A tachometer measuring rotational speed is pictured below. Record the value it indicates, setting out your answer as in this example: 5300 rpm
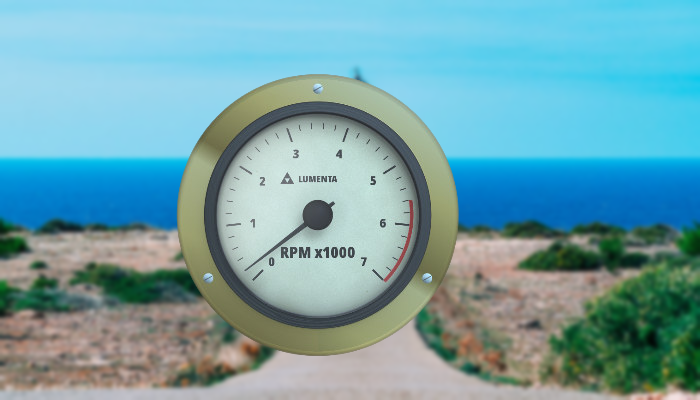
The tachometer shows 200 rpm
